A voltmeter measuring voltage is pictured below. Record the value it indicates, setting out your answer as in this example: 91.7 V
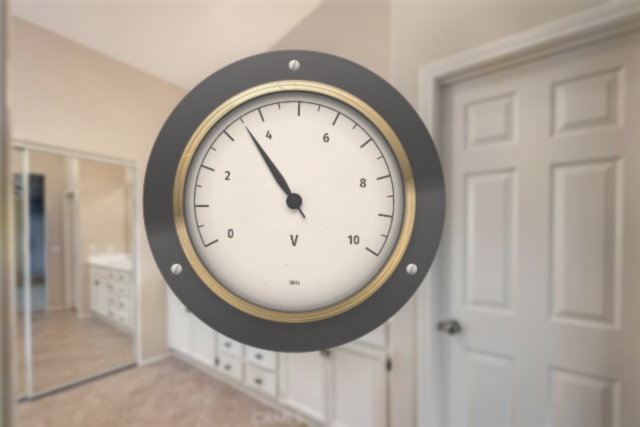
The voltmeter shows 3.5 V
